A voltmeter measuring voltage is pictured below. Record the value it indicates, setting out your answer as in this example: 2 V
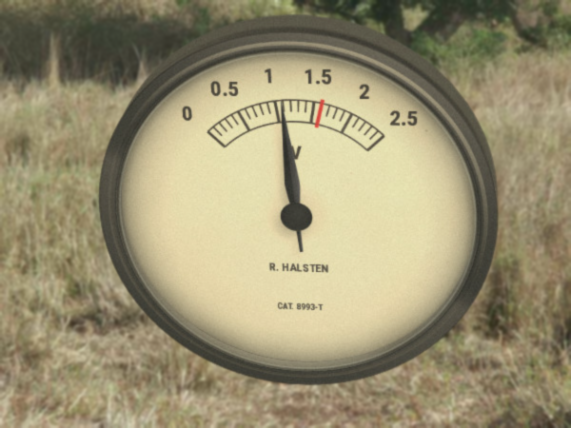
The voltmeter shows 1.1 V
